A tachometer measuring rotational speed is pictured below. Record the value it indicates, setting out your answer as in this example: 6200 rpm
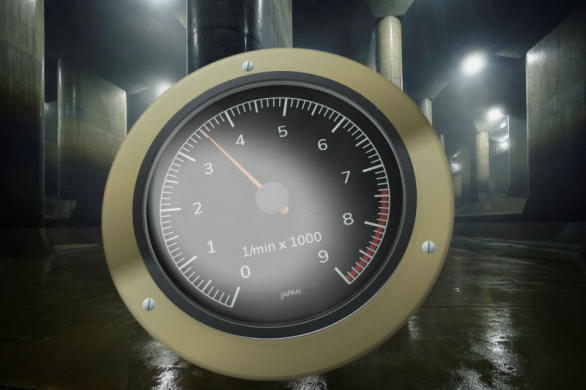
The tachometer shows 3500 rpm
